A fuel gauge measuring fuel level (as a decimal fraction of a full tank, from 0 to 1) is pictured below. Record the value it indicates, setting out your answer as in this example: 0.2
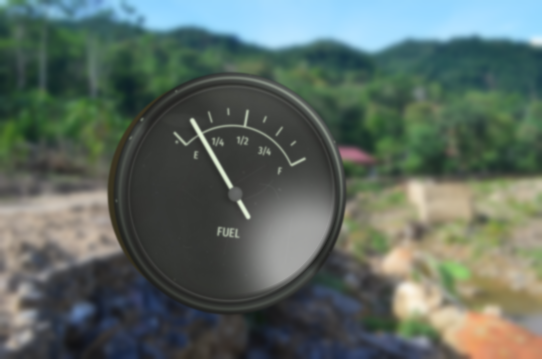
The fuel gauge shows 0.125
